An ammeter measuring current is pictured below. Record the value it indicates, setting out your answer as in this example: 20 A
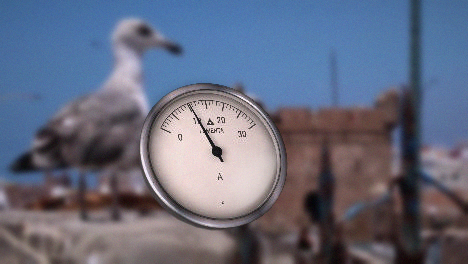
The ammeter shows 10 A
